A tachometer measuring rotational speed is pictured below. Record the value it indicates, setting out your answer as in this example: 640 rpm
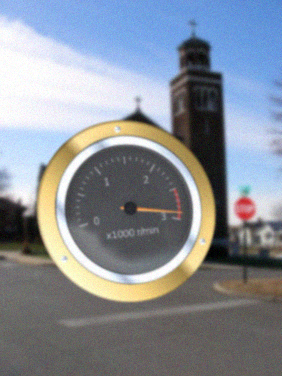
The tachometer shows 2900 rpm
